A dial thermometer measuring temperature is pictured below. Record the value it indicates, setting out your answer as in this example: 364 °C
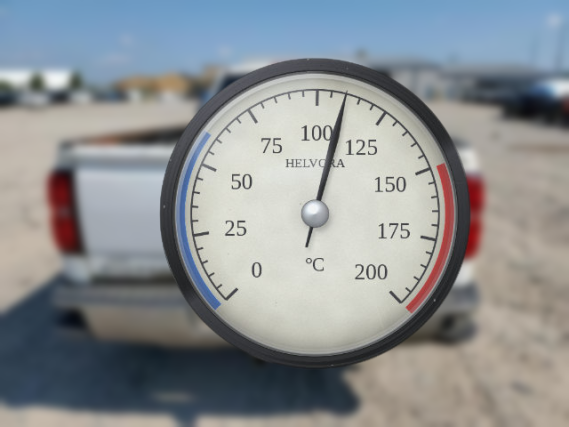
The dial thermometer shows 110 °C
